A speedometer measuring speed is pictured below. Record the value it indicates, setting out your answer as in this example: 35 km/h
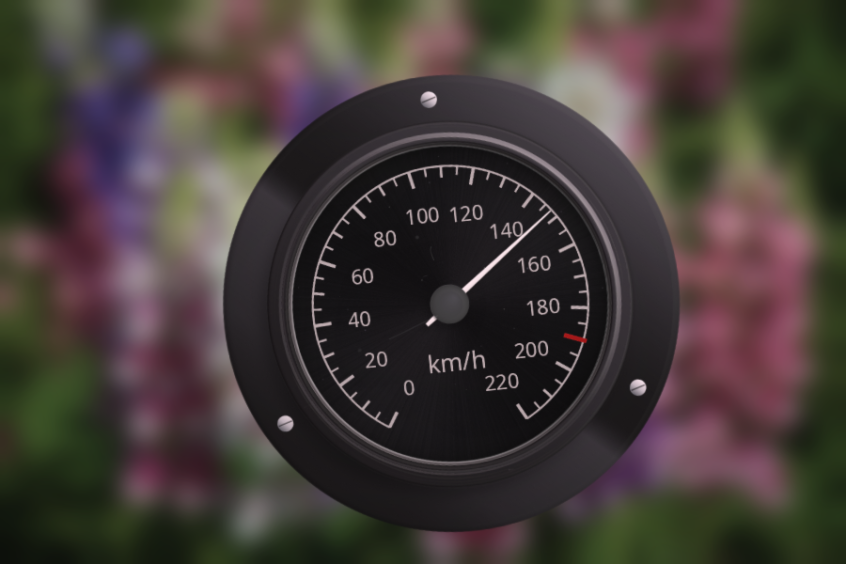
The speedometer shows 147.5 km/h
